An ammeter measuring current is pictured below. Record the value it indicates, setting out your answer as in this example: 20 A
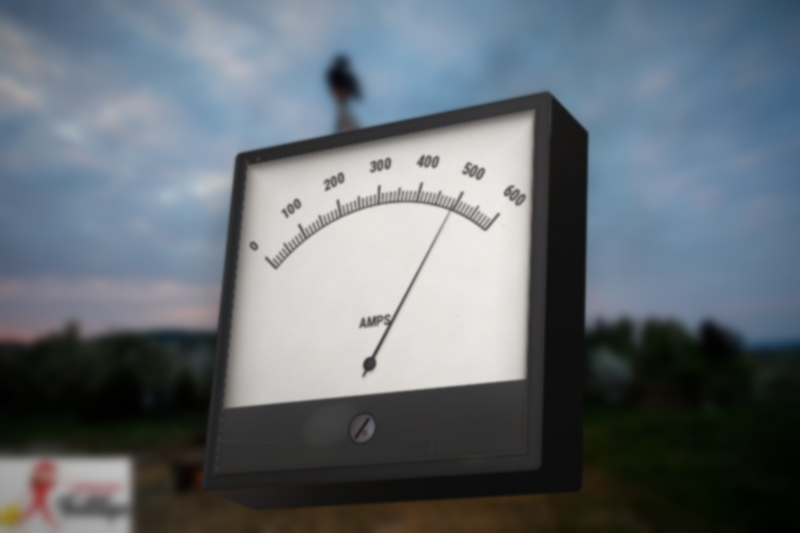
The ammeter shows 500 A
